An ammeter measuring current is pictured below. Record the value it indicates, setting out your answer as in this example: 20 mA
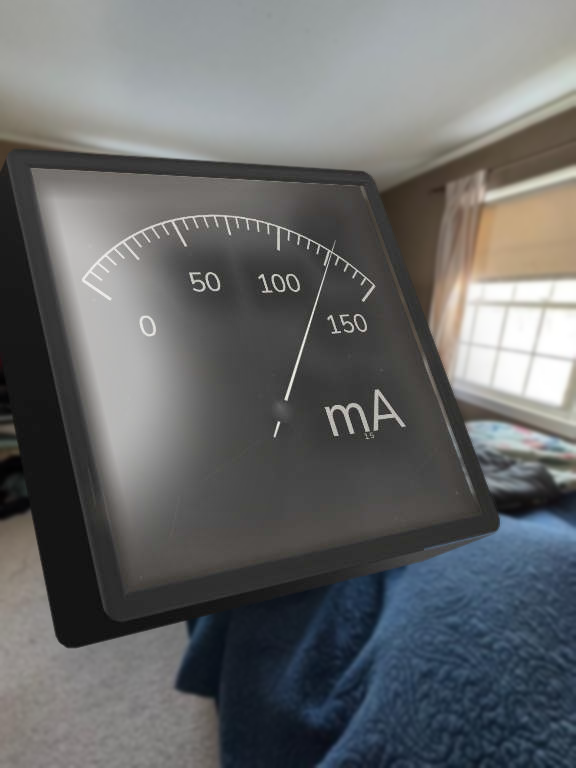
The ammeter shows 125 mA
